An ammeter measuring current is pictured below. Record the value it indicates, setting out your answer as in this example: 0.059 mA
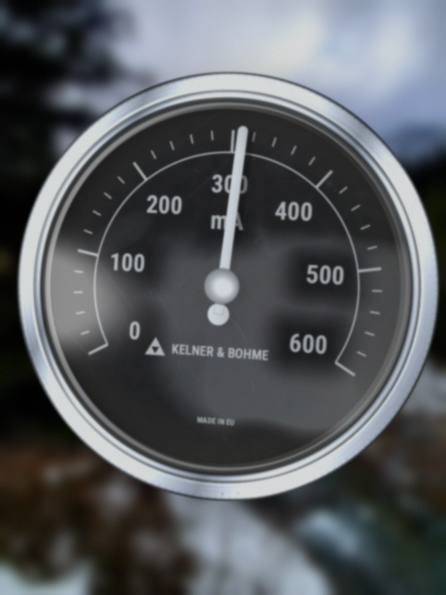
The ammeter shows 310 mA
